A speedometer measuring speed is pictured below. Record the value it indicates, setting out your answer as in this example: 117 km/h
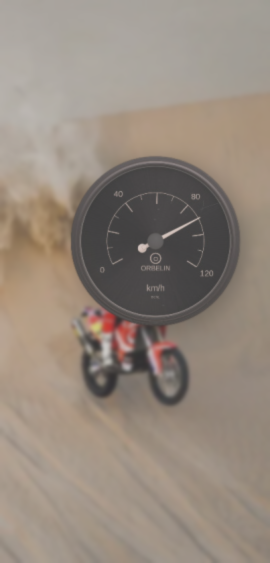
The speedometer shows 90 km/h
